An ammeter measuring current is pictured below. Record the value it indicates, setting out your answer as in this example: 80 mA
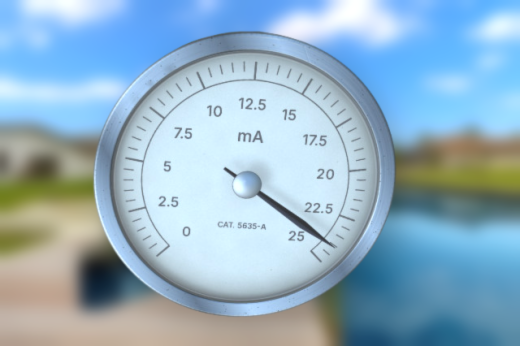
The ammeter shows 24 mA
